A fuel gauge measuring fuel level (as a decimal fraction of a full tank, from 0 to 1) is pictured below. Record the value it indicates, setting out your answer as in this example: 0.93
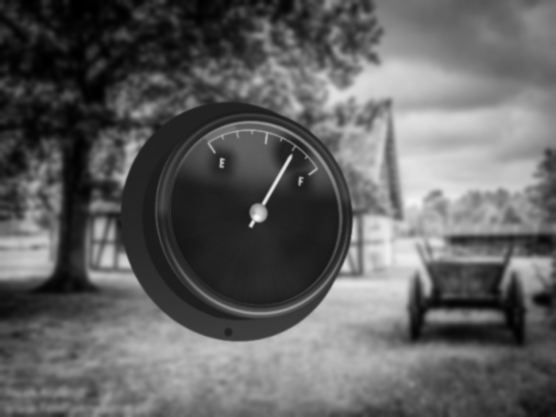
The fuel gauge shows 0.75
